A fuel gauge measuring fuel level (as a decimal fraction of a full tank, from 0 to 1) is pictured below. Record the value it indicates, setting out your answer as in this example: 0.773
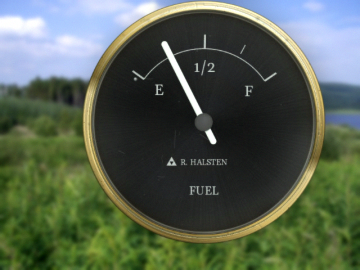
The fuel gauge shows 0.25
